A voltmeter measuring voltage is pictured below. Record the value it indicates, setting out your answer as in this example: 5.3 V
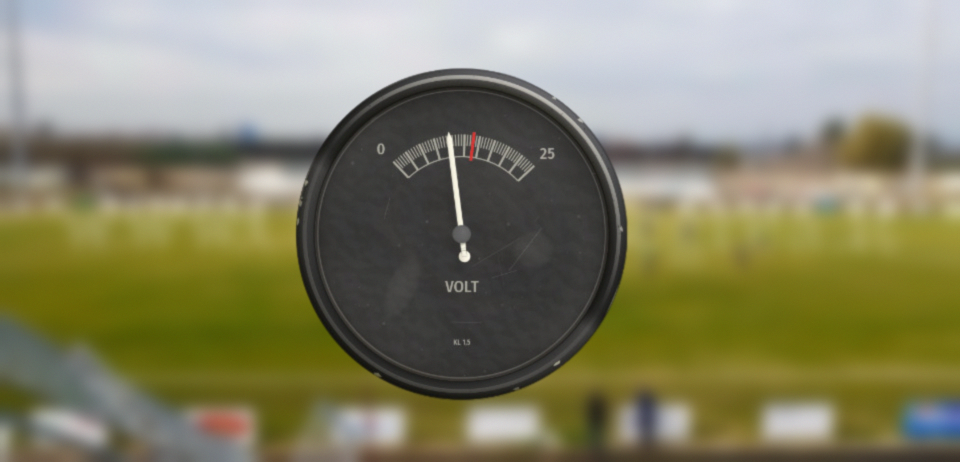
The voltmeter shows 10 V
